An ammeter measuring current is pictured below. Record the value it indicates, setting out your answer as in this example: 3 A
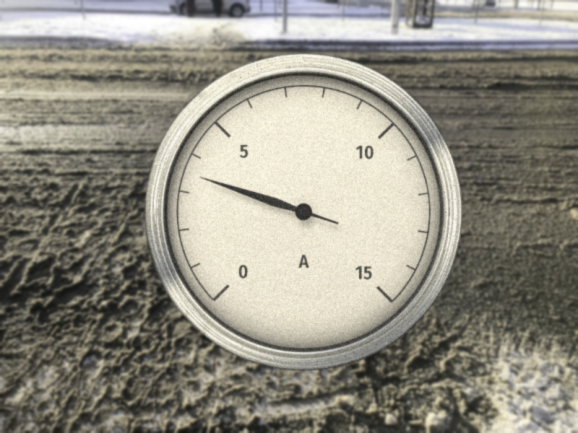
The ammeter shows 3.5 A
